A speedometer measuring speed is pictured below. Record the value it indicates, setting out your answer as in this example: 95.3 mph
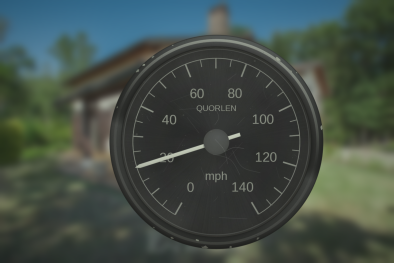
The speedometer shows 20 mph
